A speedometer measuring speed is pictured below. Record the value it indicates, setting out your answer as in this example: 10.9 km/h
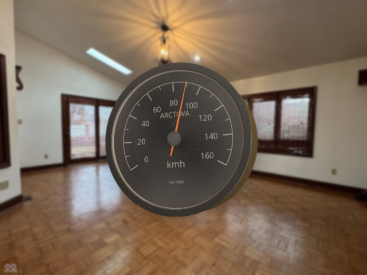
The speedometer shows 90 km/h
